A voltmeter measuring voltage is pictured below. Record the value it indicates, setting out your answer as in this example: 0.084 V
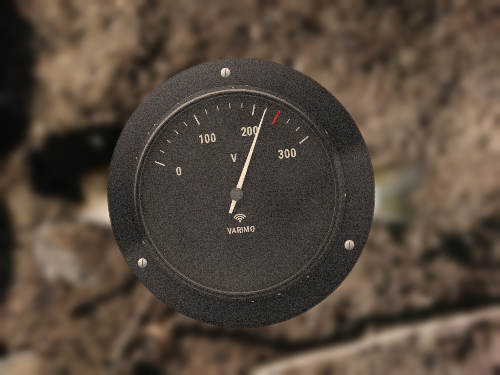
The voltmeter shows 220 V
